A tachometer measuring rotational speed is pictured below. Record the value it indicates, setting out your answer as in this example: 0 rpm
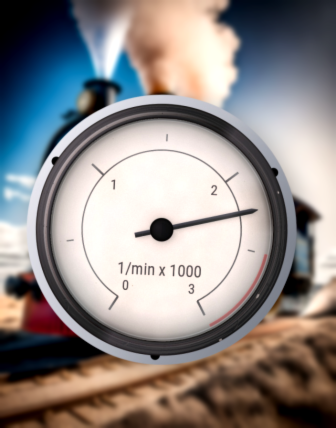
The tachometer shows 2250 rpm
